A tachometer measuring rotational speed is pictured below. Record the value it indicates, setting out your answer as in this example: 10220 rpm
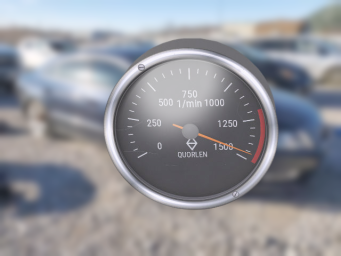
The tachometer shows 1450 rpm
